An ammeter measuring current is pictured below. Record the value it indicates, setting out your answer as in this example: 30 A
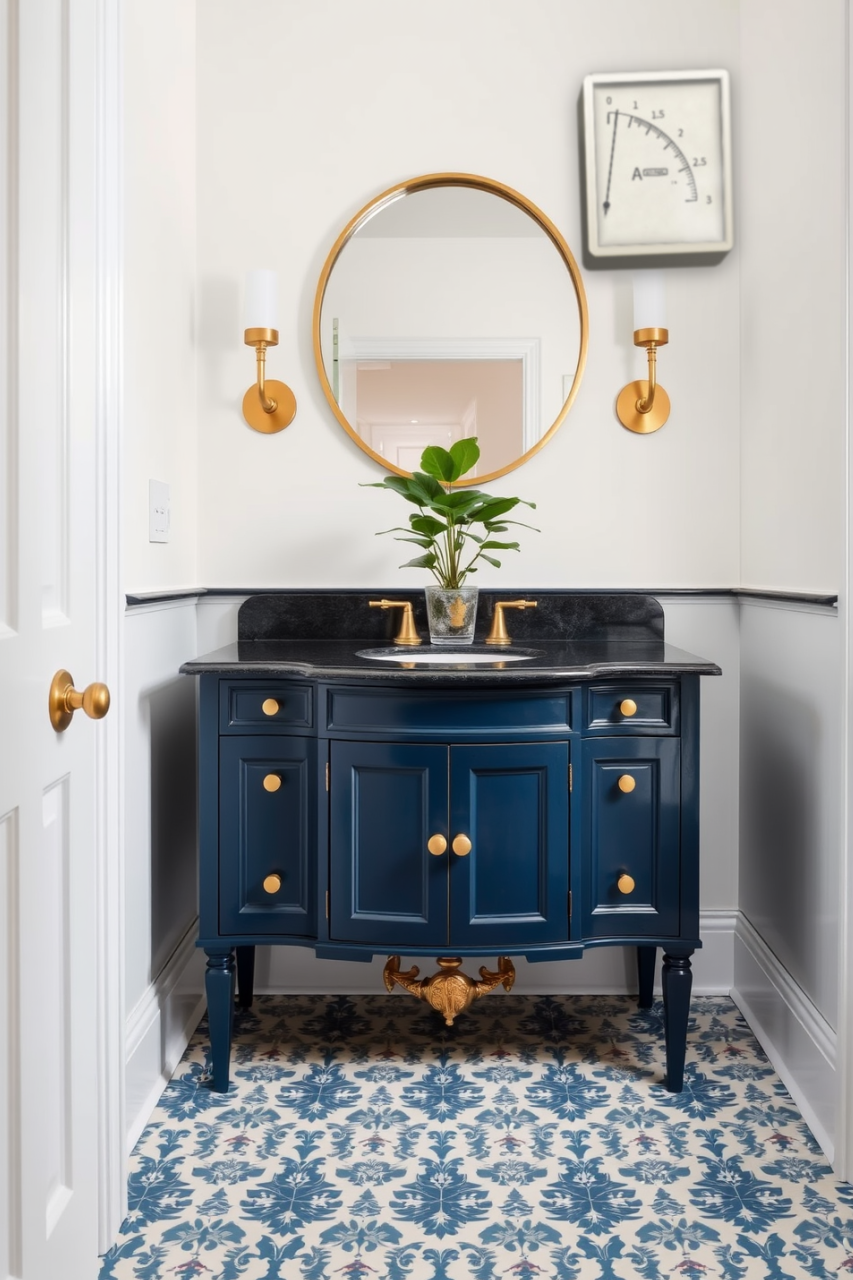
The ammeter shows 0.5 A
